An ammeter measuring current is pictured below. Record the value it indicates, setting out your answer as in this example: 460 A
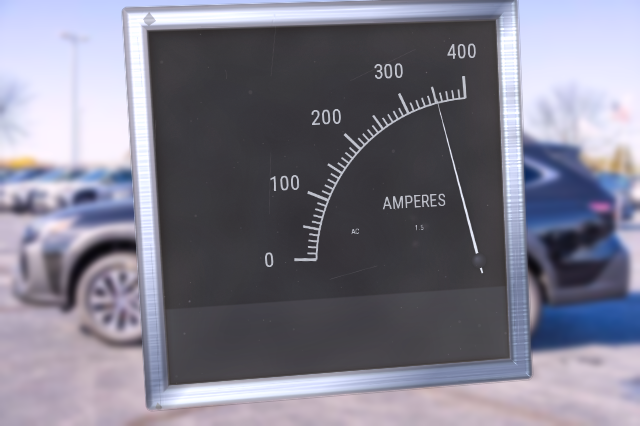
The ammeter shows 350 A
